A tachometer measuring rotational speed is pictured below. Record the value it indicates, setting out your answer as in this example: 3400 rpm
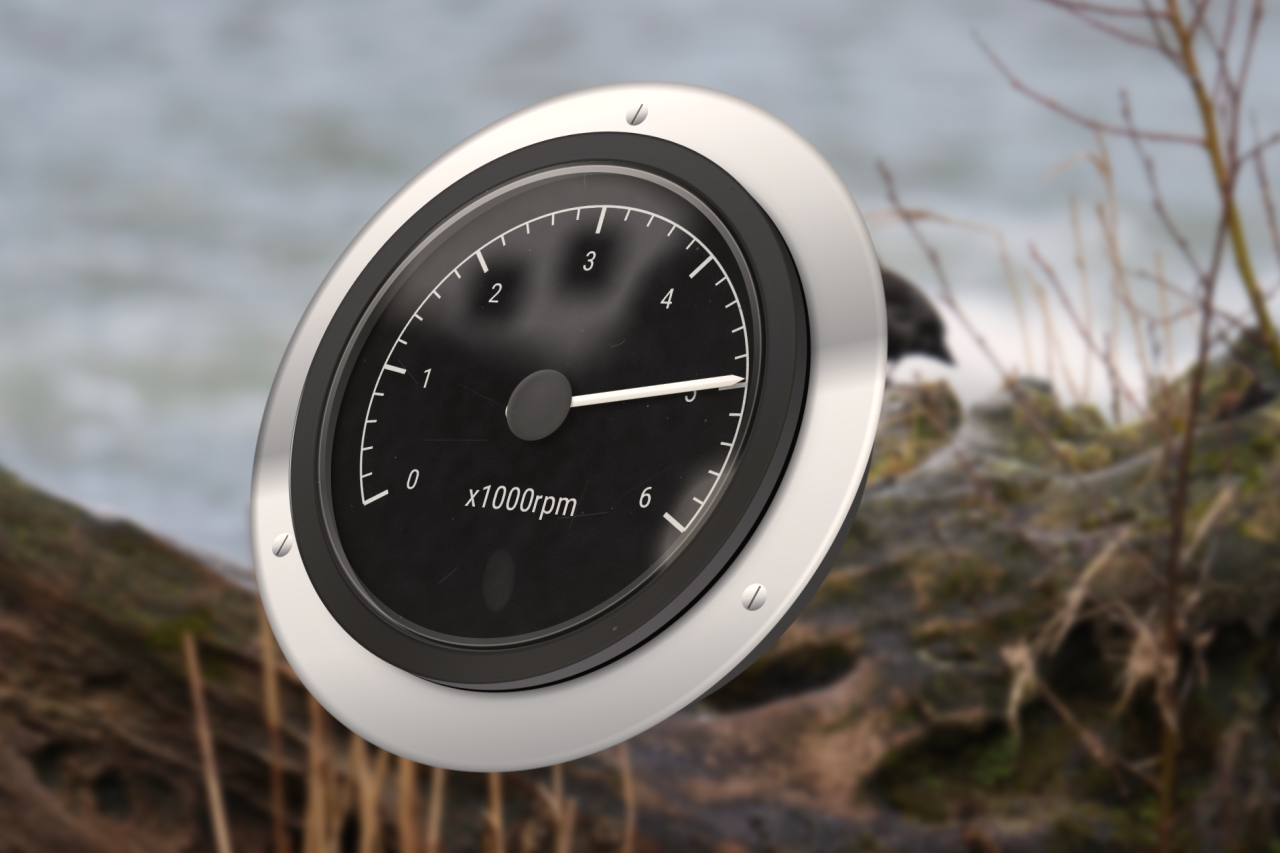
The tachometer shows 5000 rpm
